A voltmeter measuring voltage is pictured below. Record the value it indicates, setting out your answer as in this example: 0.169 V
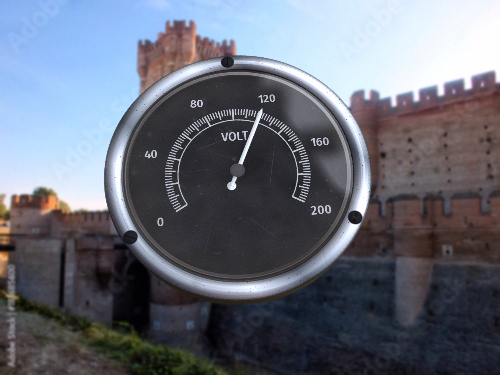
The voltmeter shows 120 V
